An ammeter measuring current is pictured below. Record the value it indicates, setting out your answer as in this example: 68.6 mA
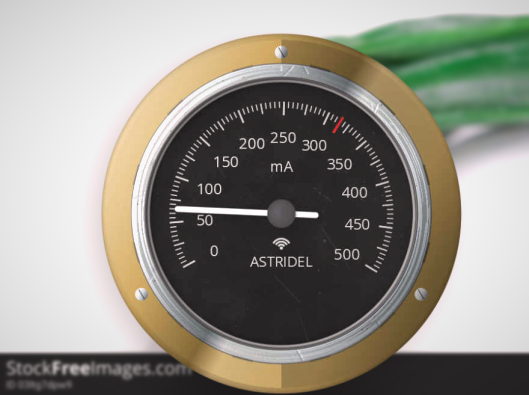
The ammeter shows 65 mA
